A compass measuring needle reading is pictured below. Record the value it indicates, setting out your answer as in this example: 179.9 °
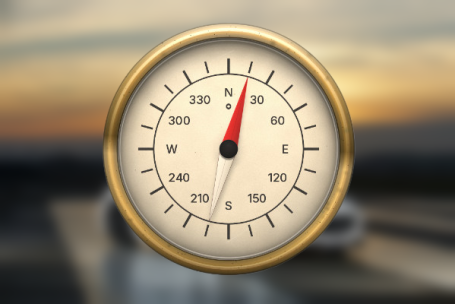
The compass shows 15 °
